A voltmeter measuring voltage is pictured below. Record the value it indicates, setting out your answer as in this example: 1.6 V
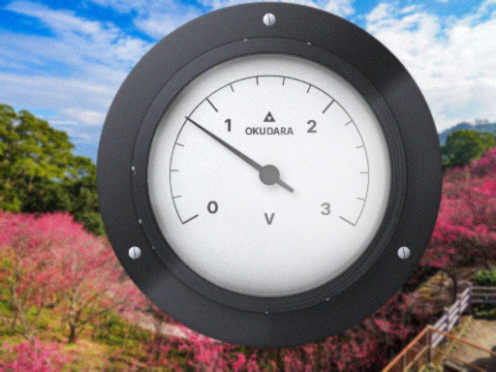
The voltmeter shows 0.8 V
